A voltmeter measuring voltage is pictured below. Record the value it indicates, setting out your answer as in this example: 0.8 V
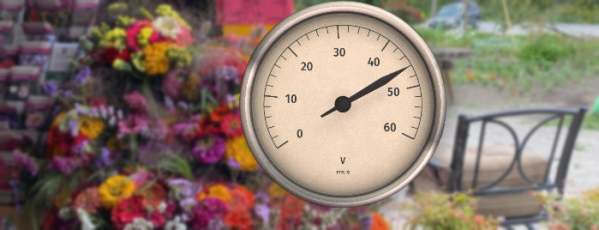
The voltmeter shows 46 V
